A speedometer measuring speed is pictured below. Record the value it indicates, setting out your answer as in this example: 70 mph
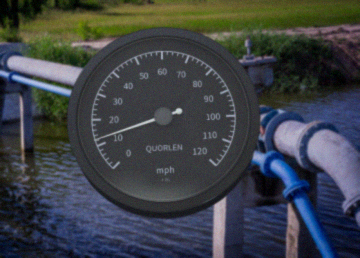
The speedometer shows 12 mph
